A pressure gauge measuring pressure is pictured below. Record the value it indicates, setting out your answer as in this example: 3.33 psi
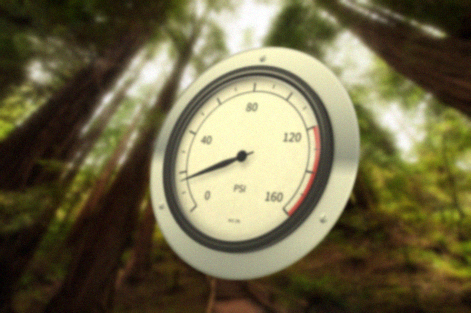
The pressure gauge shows 15 psi
